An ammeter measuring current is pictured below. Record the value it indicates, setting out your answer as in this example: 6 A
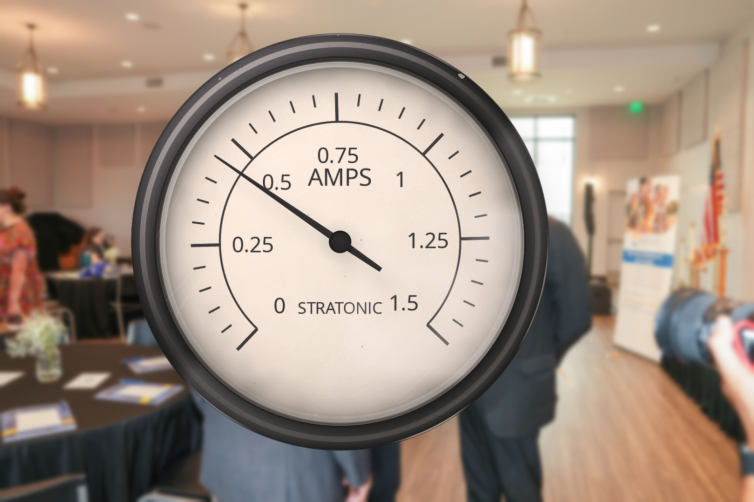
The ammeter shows 0.45 A
